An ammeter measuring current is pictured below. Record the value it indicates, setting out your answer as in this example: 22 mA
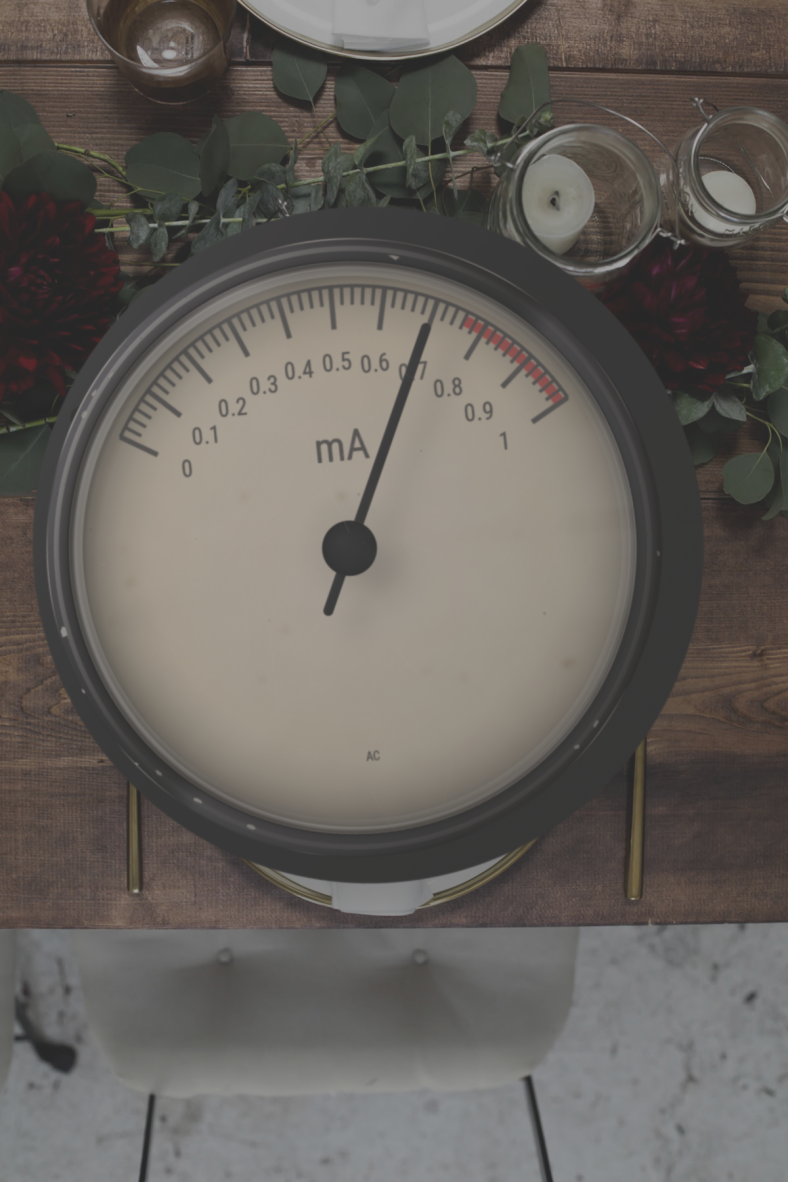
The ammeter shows 0.7 mA
